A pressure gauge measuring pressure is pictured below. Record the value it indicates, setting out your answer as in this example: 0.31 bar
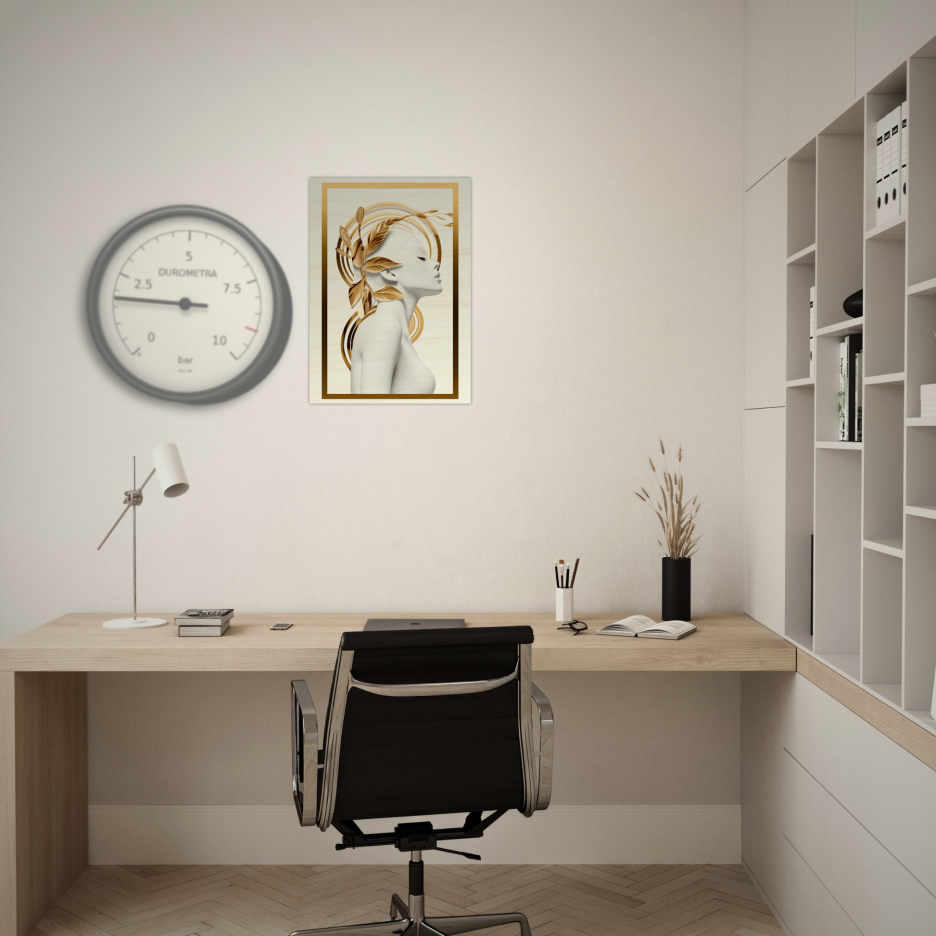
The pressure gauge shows 1.75 bar
